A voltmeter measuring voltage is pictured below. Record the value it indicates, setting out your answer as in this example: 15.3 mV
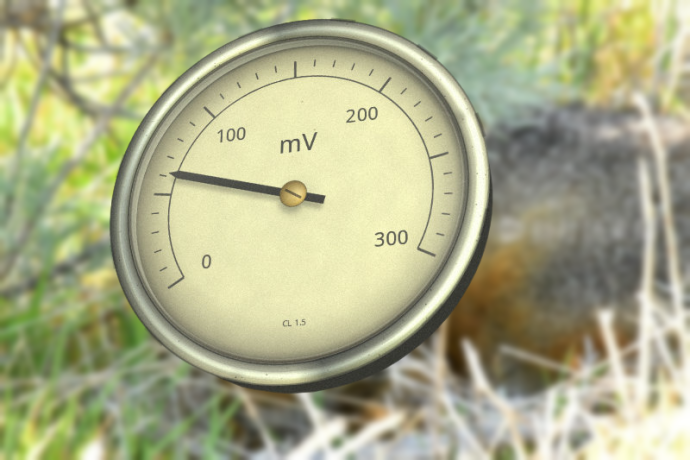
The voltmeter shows 60 mV
